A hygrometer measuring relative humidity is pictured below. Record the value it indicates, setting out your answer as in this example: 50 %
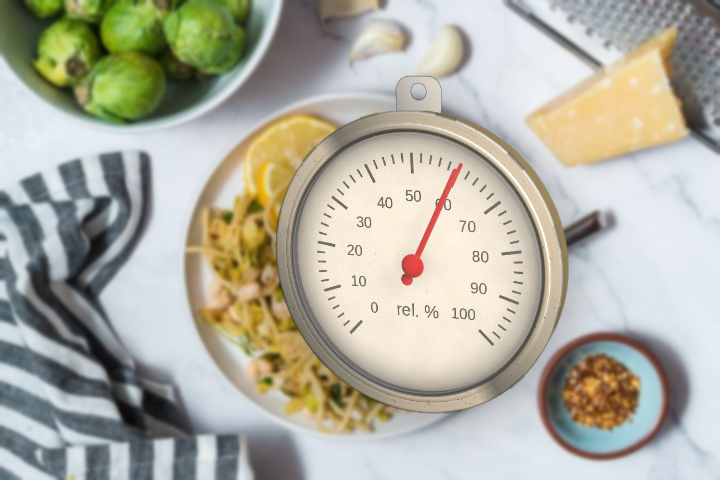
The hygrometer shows 60 %
